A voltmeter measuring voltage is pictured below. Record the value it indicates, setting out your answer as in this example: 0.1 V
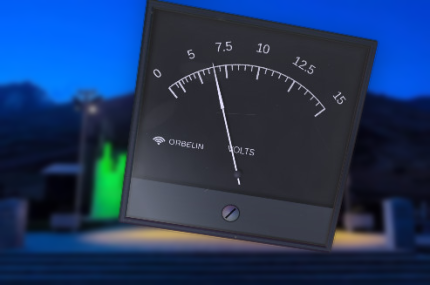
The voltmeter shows 6.5 V
